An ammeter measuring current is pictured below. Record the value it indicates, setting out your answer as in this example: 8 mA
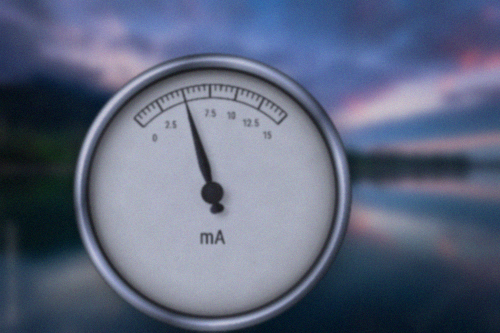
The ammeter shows 5 mA
